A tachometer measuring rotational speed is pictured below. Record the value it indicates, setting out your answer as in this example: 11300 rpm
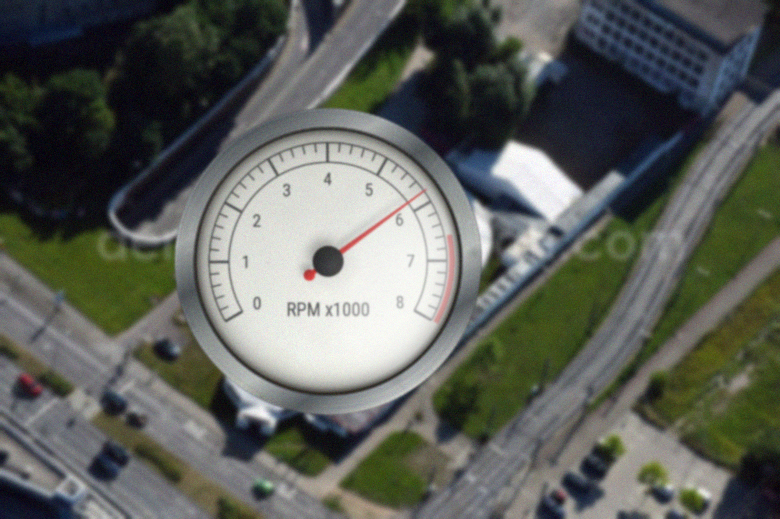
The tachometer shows 5800 rpm
